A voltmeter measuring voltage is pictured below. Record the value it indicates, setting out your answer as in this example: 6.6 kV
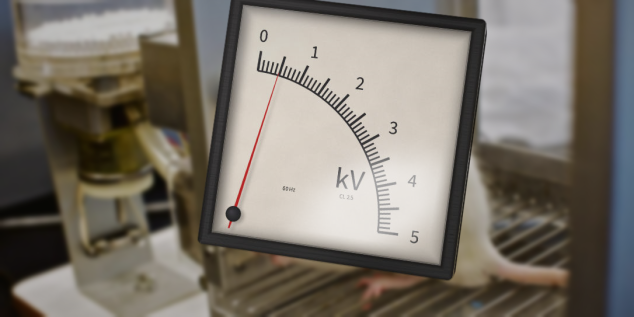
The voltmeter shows 0.5 kV
